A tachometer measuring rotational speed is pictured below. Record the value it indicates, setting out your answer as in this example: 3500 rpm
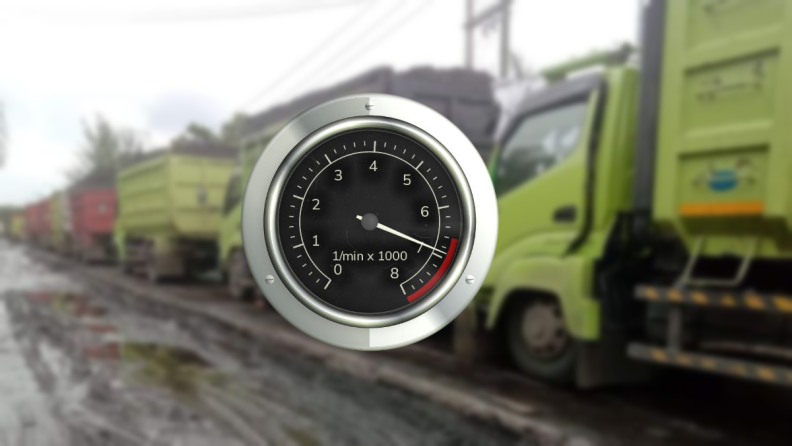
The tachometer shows 6900 rpm
